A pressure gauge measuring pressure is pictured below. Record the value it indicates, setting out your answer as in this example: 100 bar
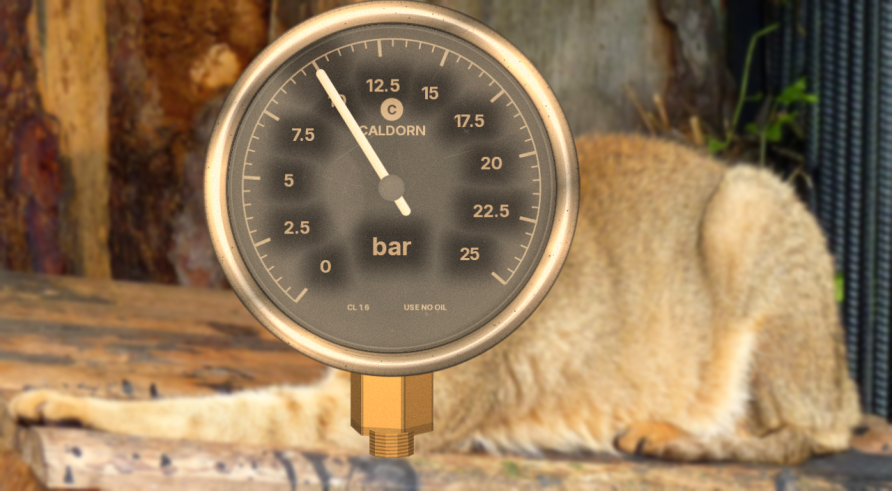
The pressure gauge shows 10 bar
